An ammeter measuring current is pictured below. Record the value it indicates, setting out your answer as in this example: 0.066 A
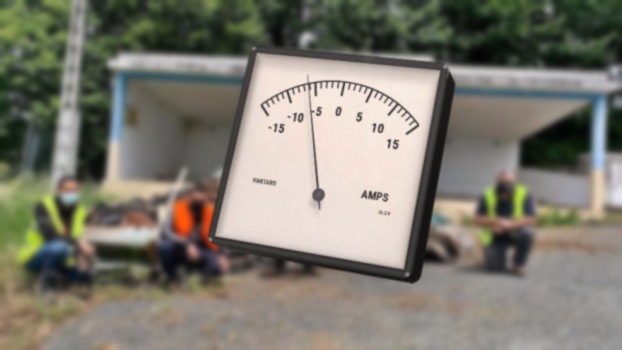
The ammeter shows -6 A
